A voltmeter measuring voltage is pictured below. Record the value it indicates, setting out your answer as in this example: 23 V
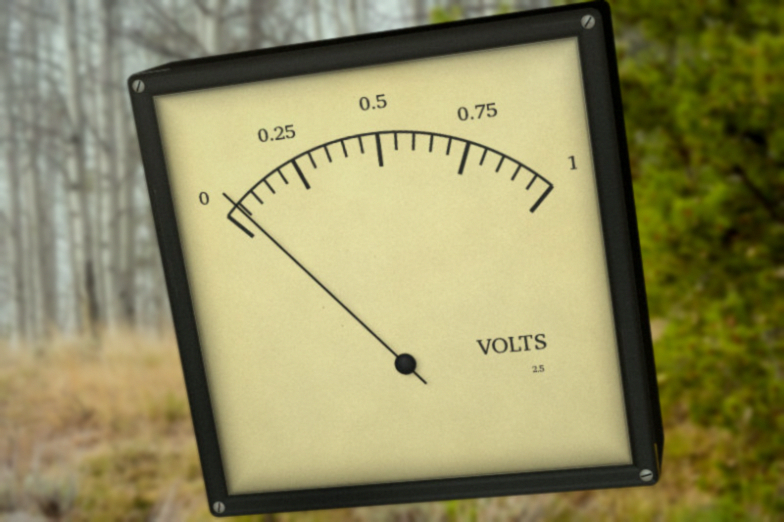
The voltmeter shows 0.05 V
